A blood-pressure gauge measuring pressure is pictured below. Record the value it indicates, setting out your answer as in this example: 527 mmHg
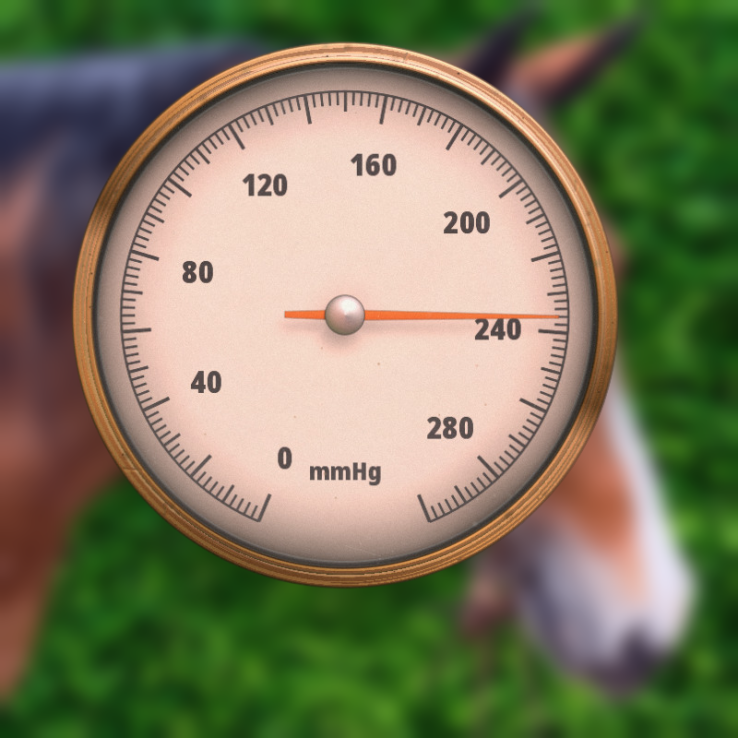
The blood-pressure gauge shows 236 mmHg
